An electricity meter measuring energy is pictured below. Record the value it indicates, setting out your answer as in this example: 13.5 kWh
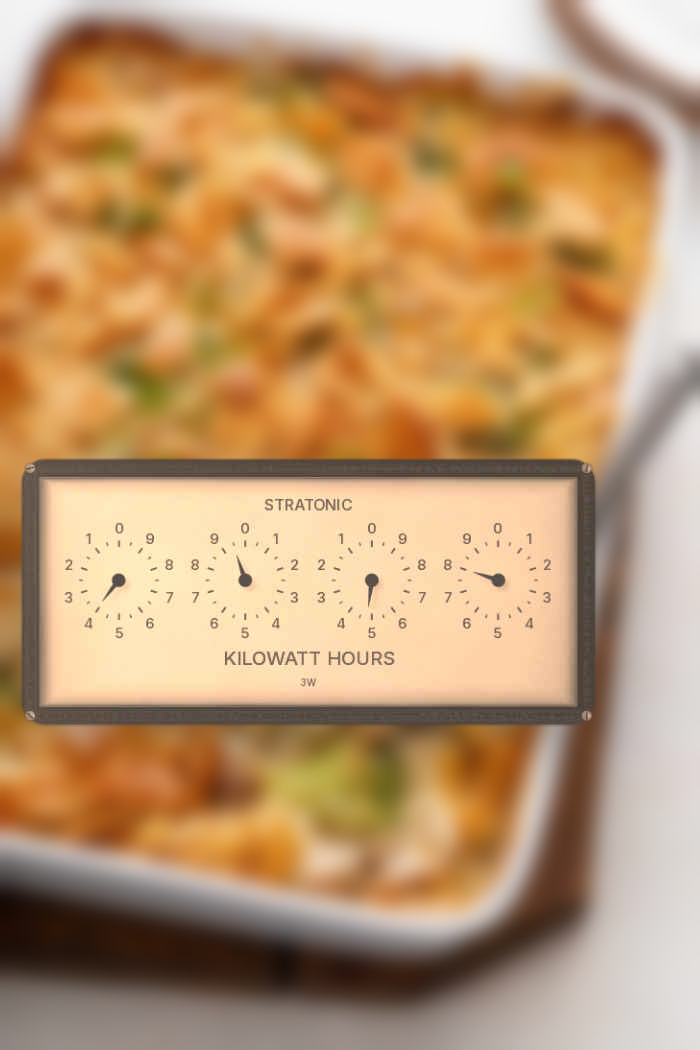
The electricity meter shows 3948 kWh
